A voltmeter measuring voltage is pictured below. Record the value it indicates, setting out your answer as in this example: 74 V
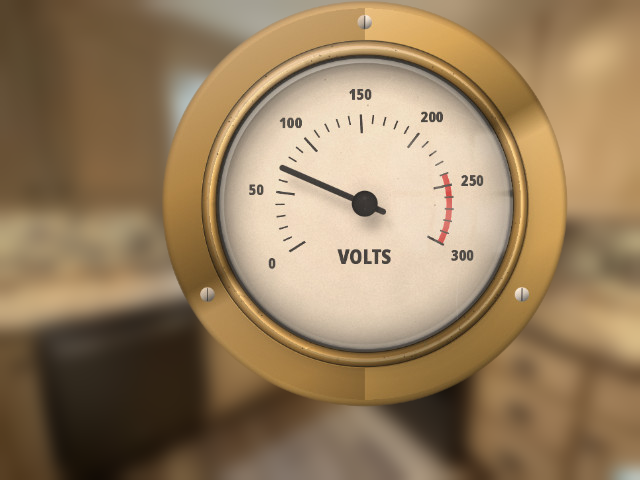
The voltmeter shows 70 V
